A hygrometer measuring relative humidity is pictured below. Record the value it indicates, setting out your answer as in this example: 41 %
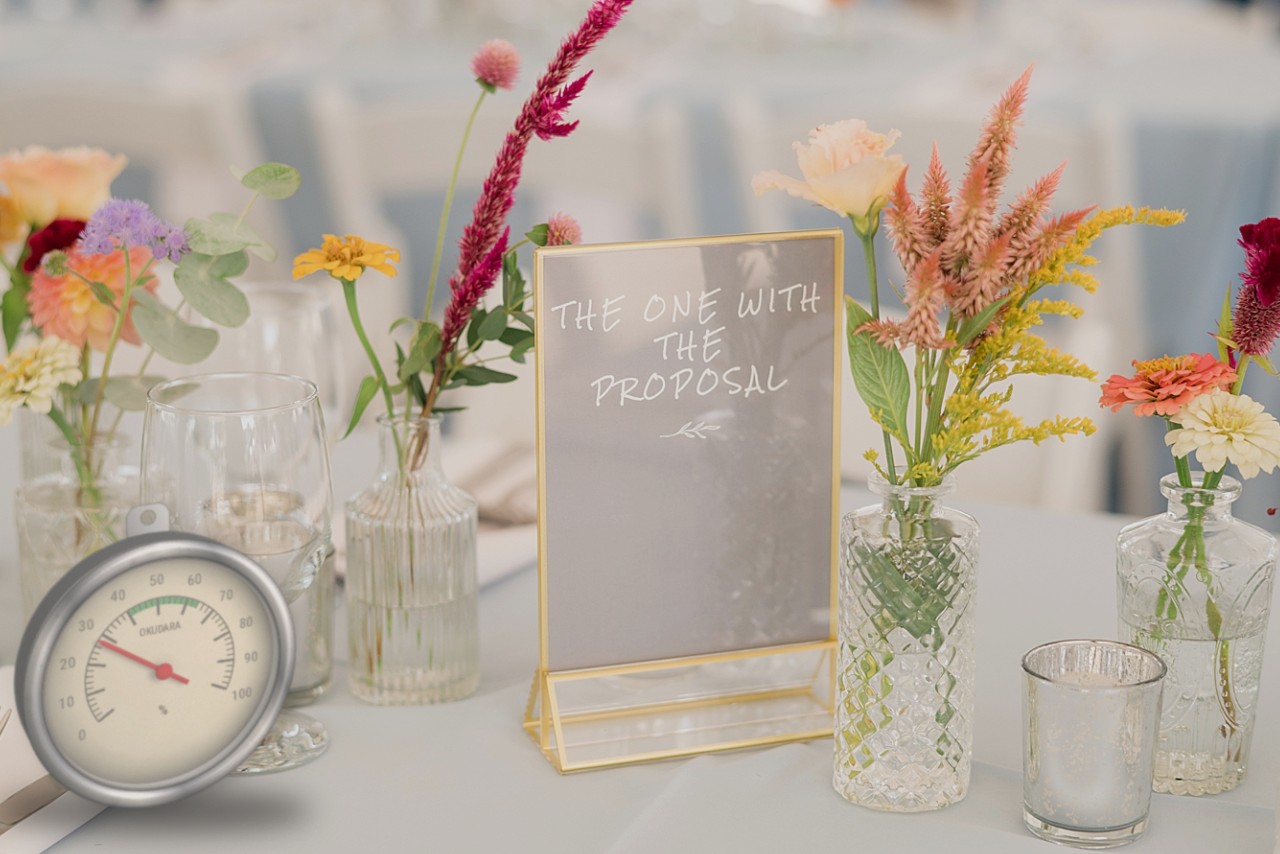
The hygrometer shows 28 %
